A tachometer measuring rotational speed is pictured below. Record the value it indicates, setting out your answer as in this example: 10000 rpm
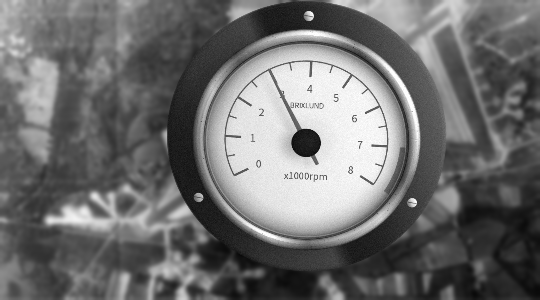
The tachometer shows 3000 rpm
